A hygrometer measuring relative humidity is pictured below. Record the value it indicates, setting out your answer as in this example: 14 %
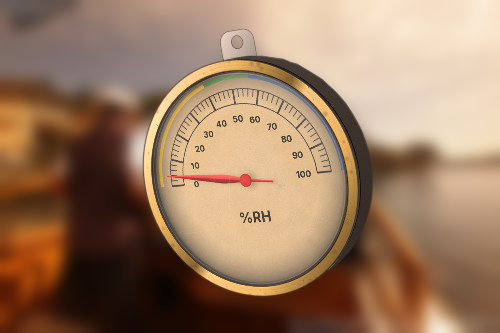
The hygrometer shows 4 %
